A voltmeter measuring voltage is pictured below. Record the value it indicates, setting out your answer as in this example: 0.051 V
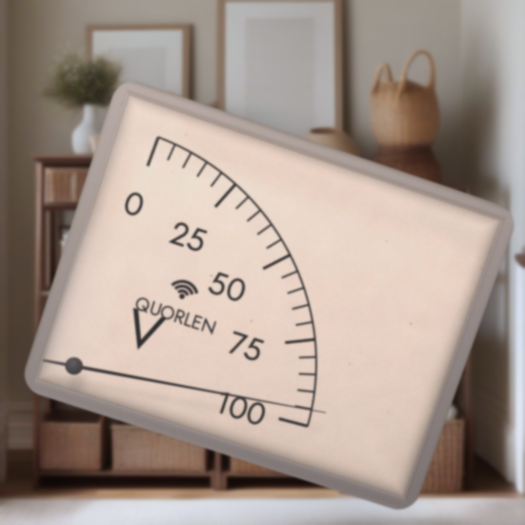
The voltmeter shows 95 V
